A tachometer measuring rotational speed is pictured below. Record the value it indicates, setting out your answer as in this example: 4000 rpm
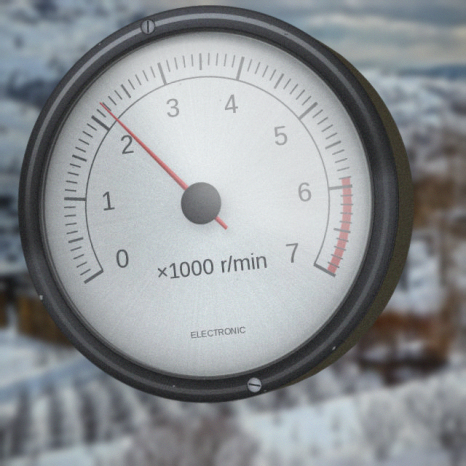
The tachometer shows 2200 rpm
